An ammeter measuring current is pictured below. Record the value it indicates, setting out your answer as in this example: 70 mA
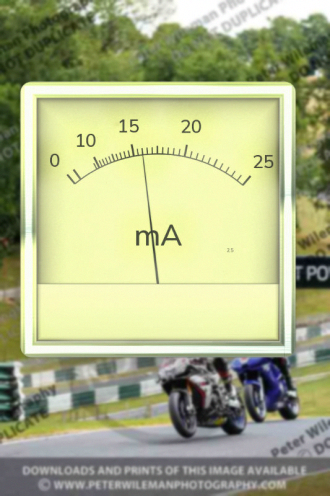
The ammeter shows 16 mA
